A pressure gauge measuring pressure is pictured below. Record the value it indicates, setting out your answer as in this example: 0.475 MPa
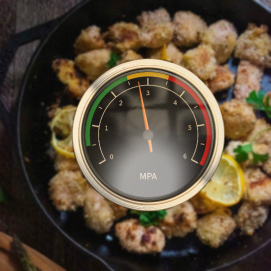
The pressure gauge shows 2.75 MPa
